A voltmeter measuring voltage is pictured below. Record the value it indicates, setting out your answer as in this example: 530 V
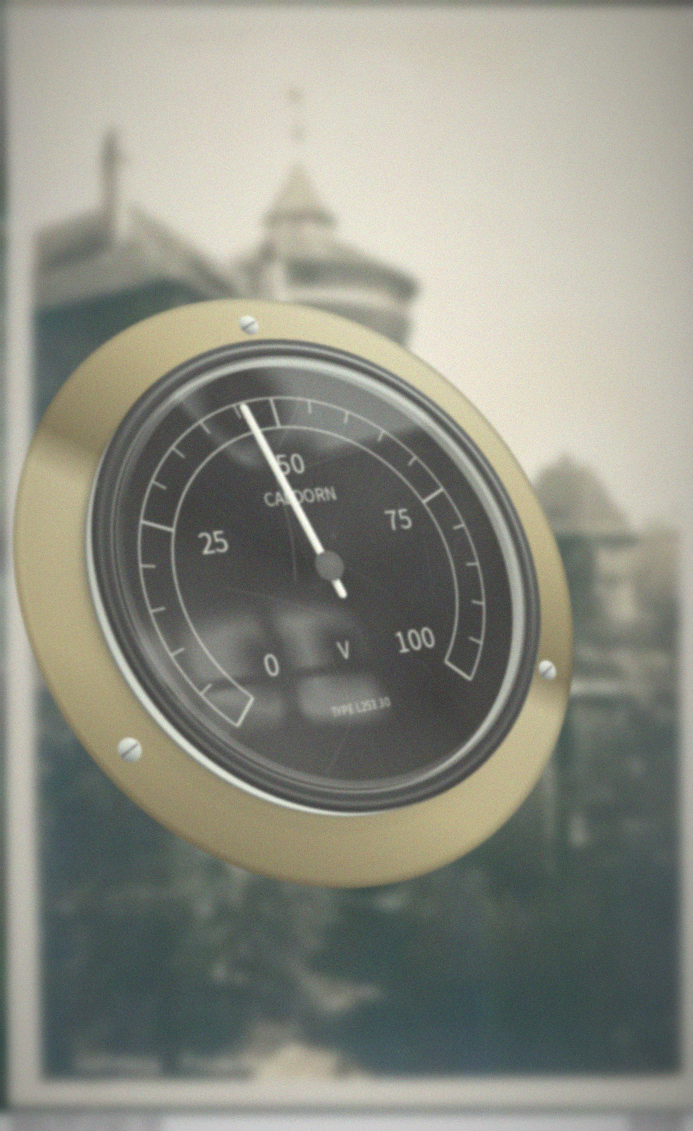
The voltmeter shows 45 V
